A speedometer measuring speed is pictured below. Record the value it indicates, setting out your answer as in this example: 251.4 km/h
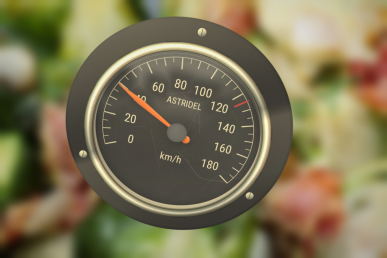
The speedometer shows 40 km/h
